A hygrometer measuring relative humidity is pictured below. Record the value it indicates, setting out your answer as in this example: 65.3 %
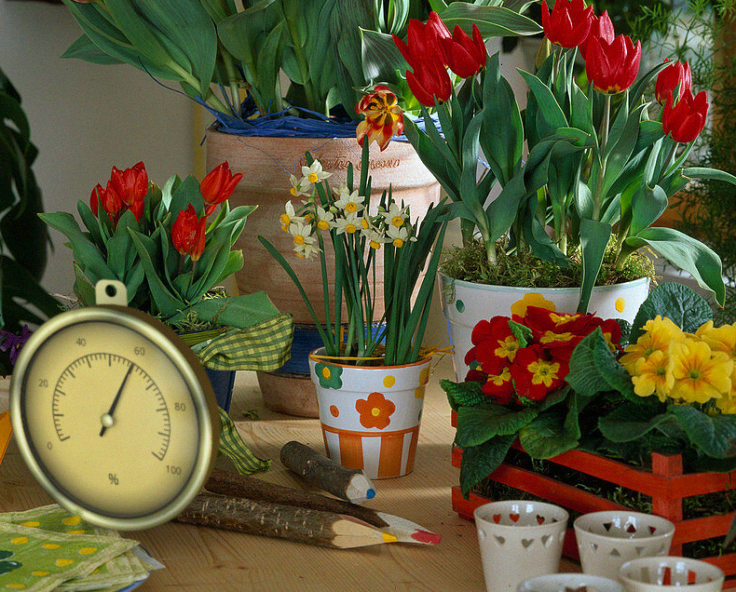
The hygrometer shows 60 %
